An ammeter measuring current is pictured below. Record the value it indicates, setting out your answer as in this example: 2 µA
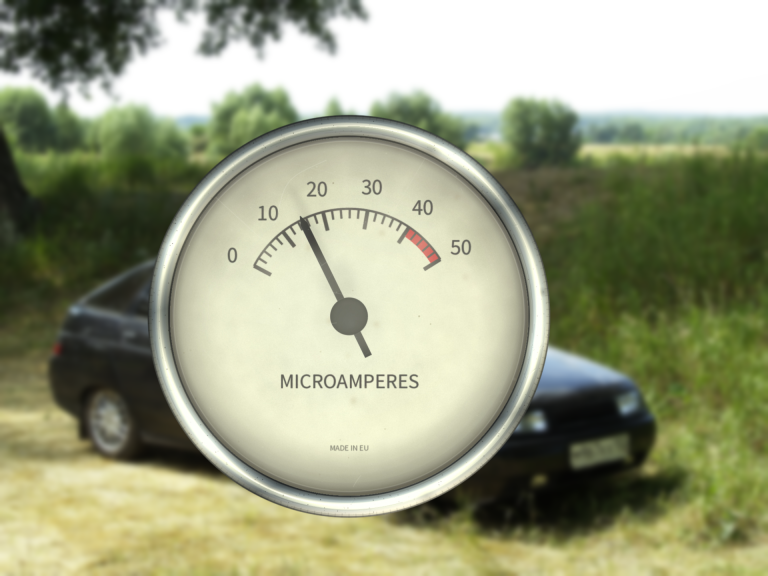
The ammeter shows 15 µA
